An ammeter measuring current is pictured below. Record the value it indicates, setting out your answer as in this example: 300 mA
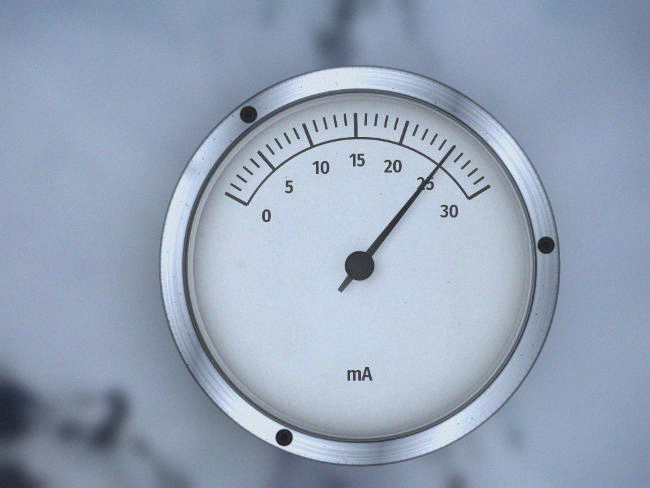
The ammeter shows 25 mA
